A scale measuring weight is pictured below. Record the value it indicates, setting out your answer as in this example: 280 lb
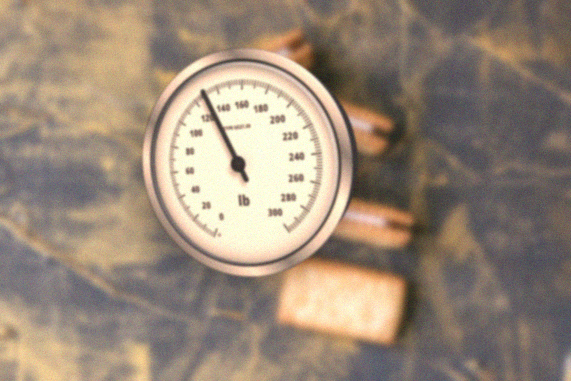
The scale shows 130 lb
